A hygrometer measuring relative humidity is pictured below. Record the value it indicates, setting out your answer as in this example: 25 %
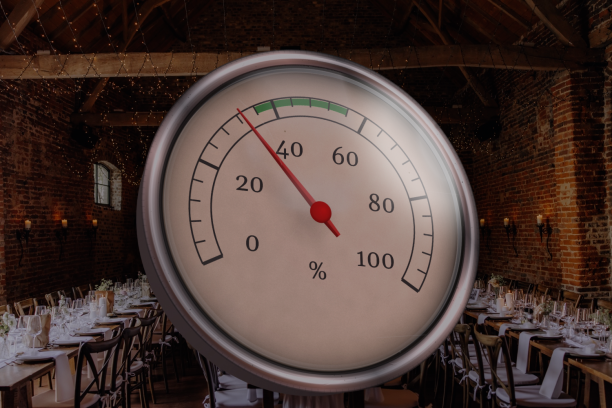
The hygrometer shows 32 %
